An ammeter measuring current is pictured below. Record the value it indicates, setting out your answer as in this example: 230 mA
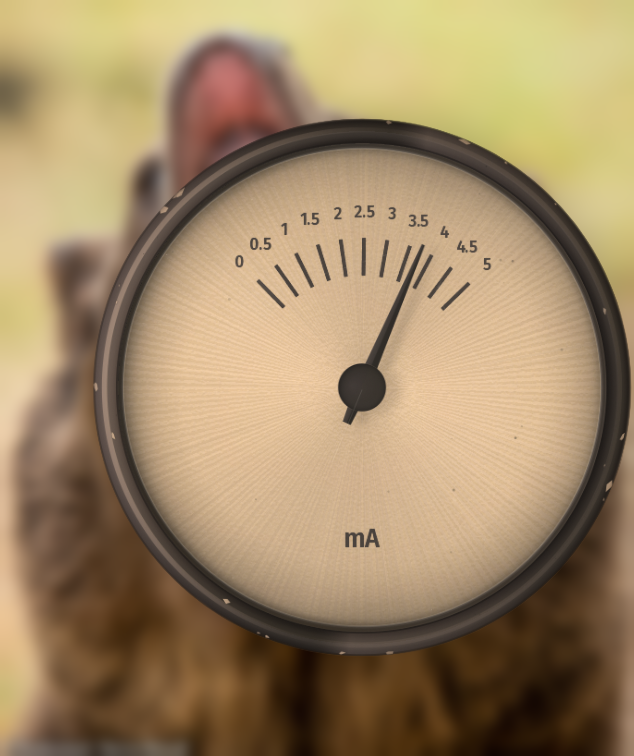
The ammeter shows 3.75 mA
